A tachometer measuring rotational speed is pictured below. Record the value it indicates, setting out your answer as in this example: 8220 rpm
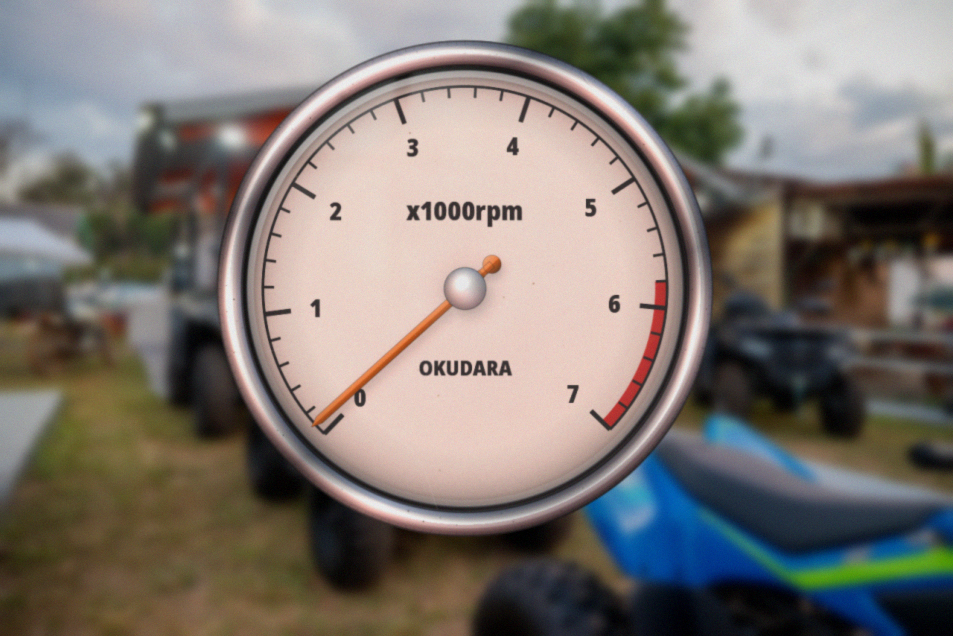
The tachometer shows 100 rpm
